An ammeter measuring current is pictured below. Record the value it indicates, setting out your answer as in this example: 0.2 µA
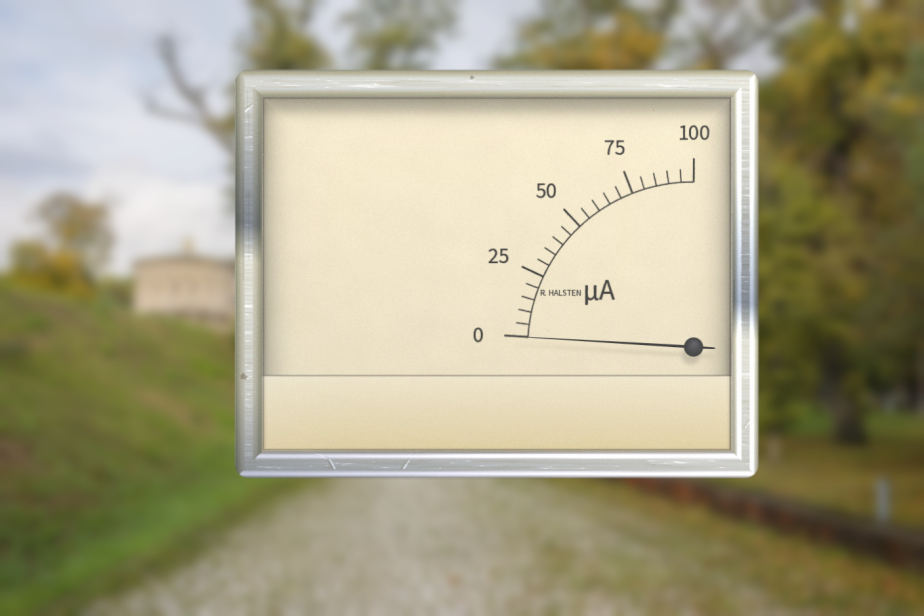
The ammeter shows 0 µA
